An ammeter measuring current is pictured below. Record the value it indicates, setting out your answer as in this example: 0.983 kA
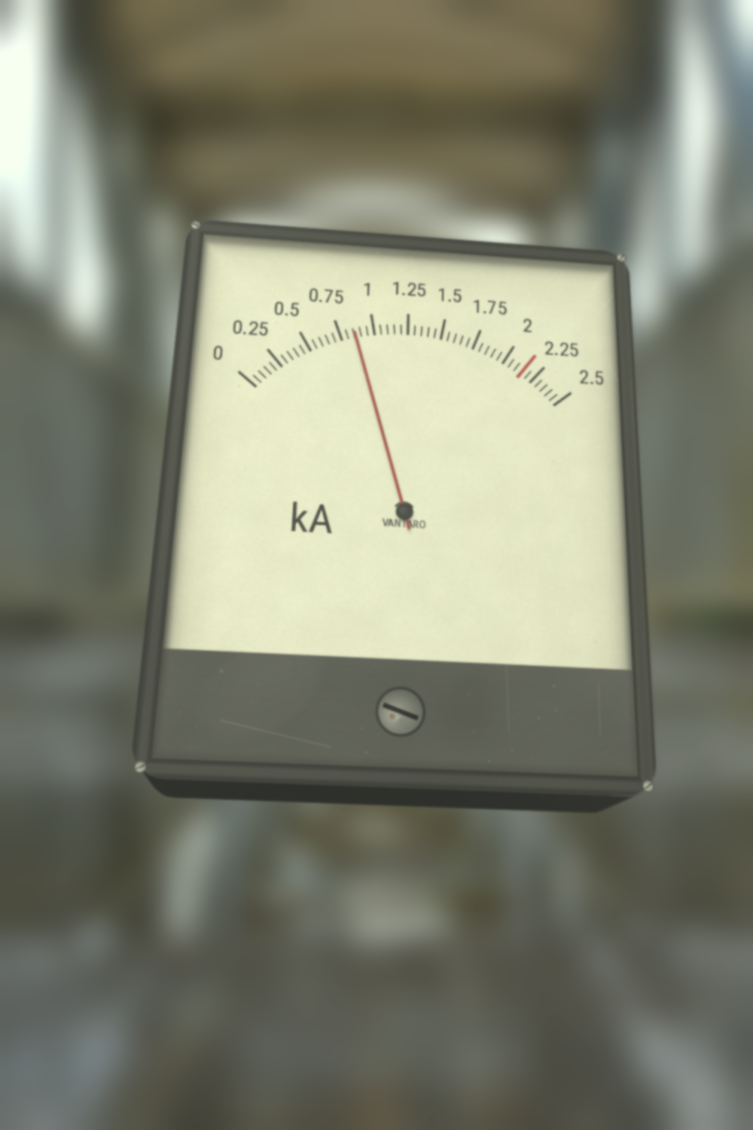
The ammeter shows 0.85 kA
